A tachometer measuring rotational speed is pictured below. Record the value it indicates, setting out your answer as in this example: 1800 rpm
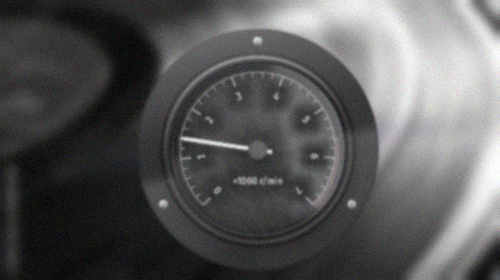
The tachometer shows 1400 rpm
